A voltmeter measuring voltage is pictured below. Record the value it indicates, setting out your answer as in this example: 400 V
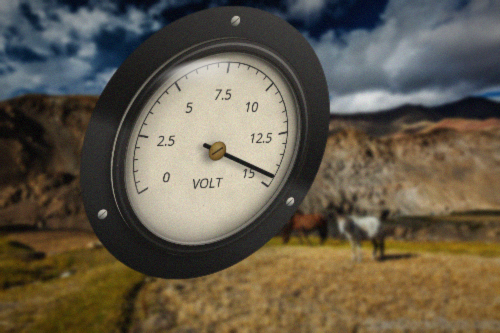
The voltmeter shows 14.5 V
